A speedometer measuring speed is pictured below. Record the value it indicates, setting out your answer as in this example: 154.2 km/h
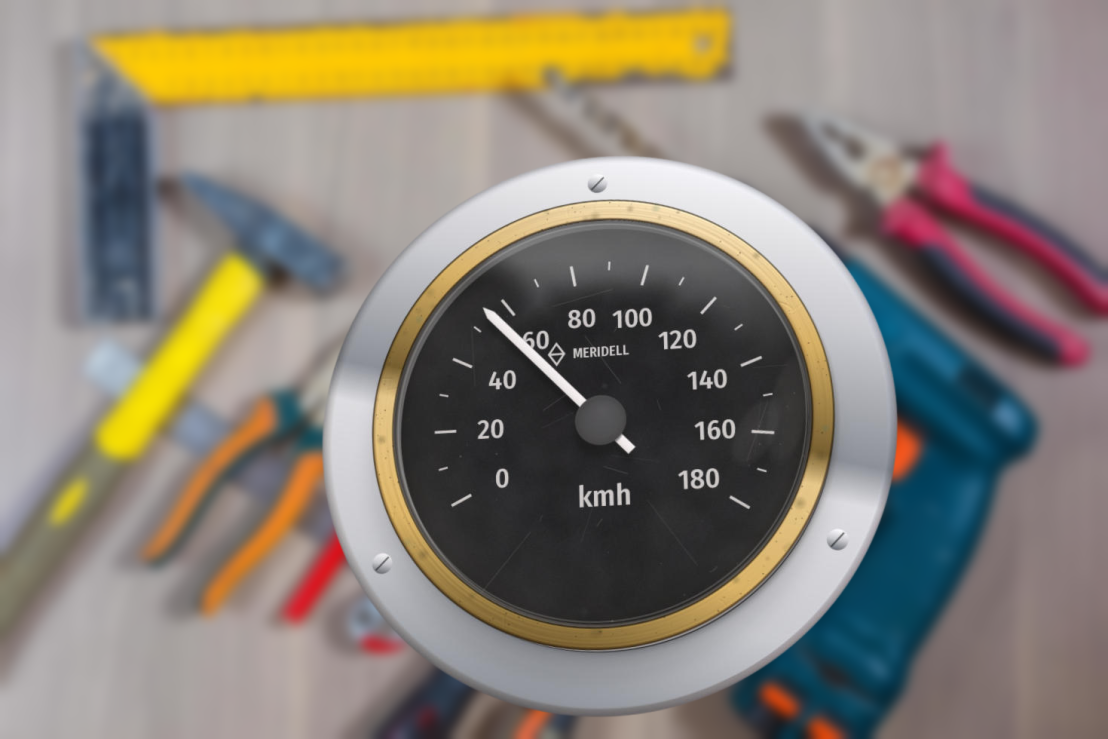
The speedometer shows 55 km/h
